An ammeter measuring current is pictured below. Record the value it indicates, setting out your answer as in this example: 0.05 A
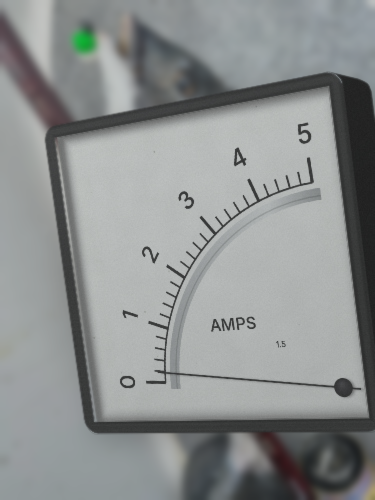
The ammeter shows 0.2 A
